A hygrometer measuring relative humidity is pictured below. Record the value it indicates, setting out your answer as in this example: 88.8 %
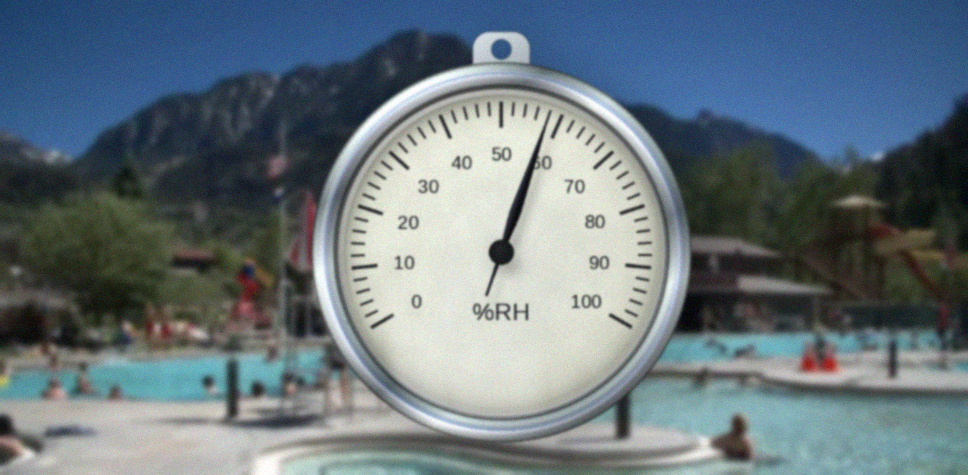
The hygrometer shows 58 %
